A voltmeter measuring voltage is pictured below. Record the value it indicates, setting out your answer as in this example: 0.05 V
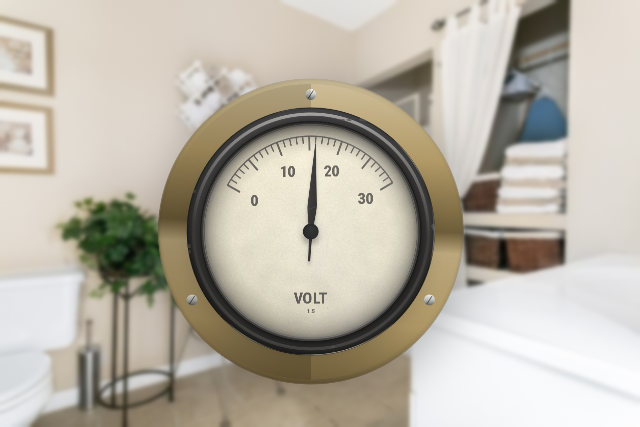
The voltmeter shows 16 V
